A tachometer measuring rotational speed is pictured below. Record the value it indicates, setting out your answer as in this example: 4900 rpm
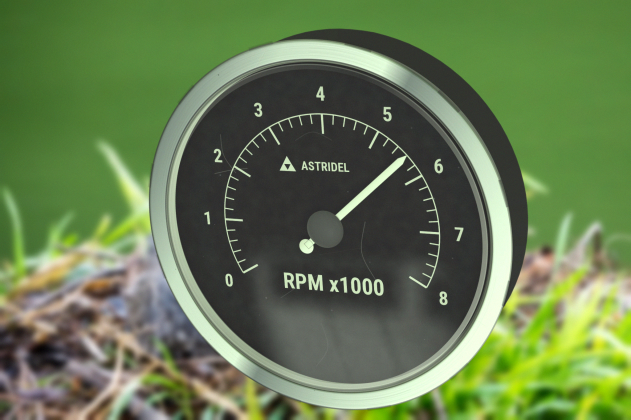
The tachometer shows 5600 rpm
